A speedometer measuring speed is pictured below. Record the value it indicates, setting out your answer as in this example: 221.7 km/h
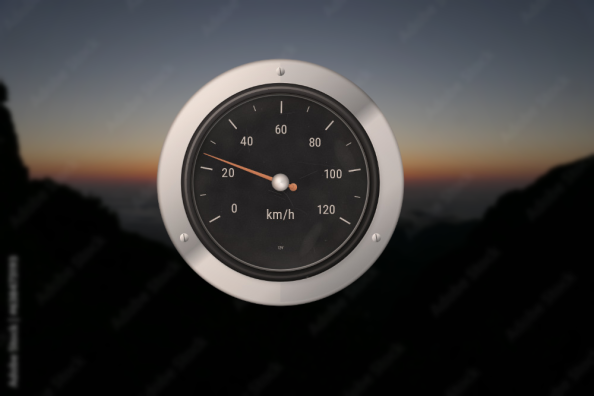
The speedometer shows 25 km/h
